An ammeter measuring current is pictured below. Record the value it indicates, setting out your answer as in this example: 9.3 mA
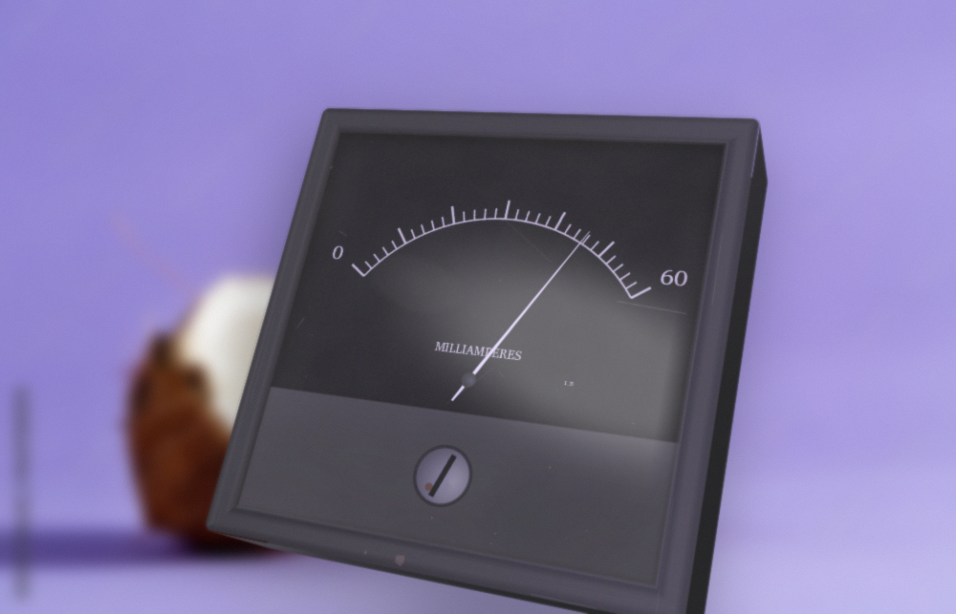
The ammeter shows 46 mA
